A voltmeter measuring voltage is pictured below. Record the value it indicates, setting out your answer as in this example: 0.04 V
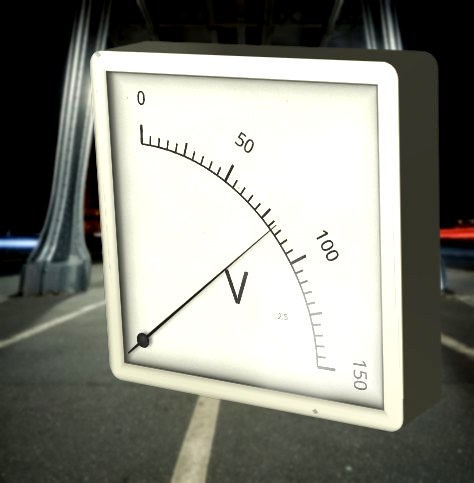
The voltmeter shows 82.5 V
